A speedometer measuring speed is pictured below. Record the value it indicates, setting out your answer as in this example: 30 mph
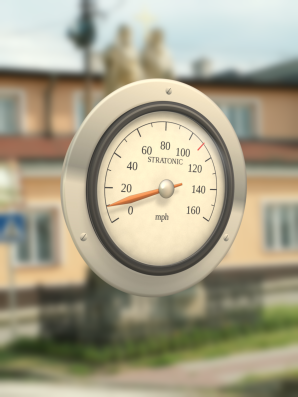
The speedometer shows 10 mph
